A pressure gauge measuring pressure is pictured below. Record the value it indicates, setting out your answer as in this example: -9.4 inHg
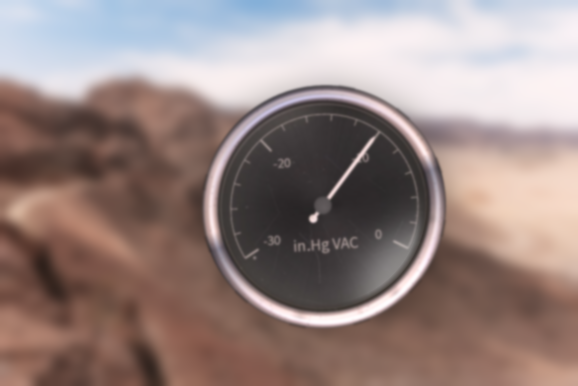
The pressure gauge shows -10 inHg
